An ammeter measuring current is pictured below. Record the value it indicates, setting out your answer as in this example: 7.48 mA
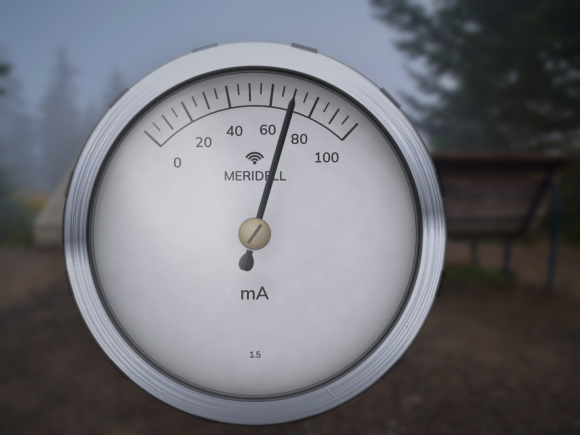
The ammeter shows 70 mA
